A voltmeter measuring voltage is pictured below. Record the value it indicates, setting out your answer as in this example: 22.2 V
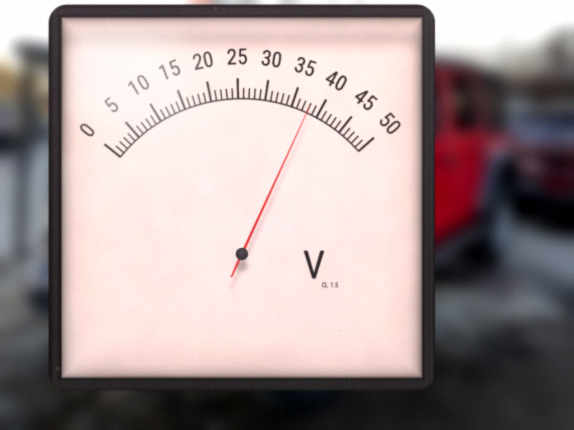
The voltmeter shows 38 V
